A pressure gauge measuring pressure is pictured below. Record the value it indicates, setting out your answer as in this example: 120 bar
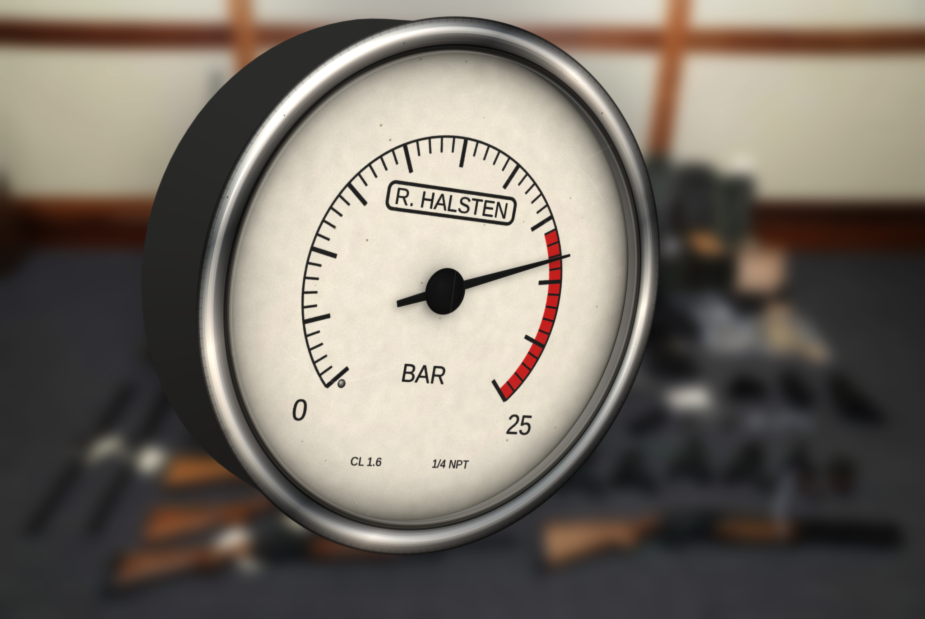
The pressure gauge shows 19 bar
